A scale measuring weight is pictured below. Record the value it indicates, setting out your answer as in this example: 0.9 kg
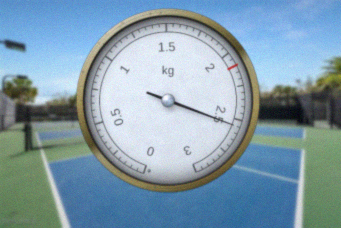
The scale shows 2.55 kg
